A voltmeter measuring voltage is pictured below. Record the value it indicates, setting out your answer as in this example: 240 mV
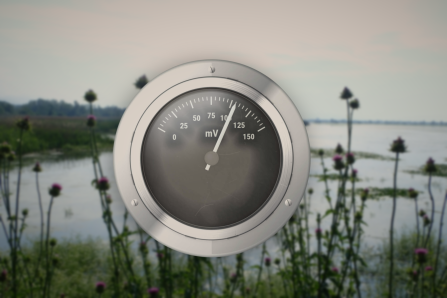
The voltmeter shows 105 mV
